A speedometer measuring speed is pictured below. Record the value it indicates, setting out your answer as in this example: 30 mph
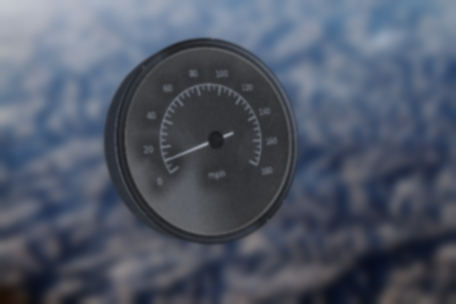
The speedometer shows 10 mph
